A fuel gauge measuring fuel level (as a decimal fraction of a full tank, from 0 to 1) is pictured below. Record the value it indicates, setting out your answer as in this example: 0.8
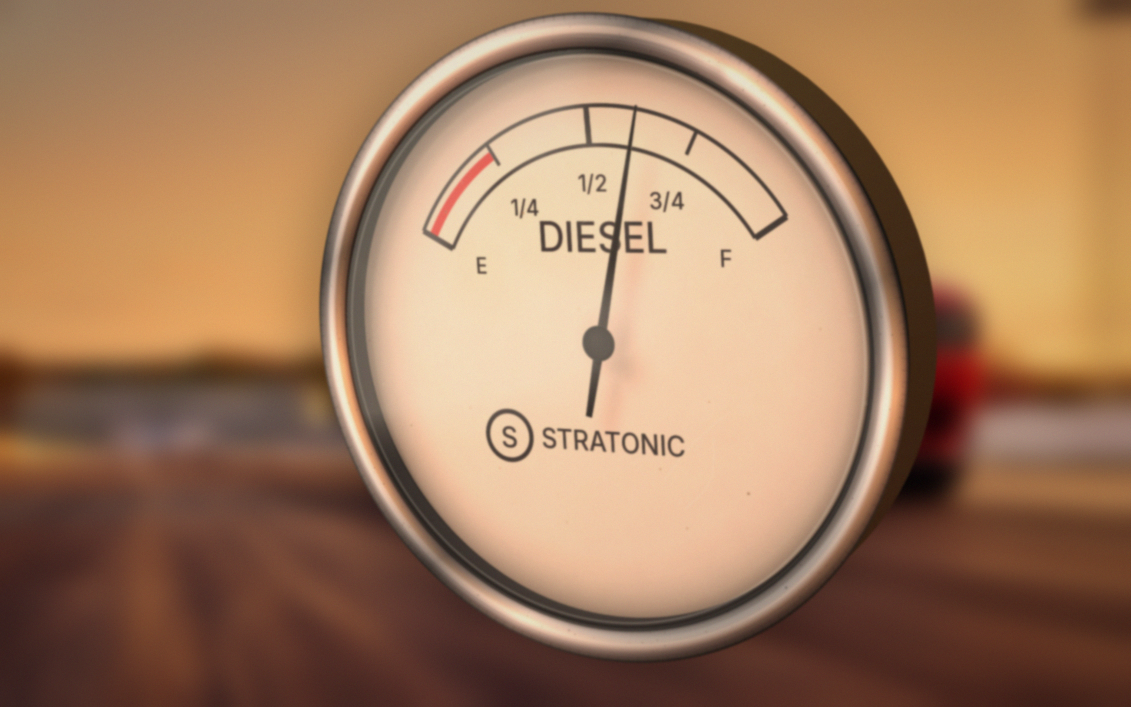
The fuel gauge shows 0.625
